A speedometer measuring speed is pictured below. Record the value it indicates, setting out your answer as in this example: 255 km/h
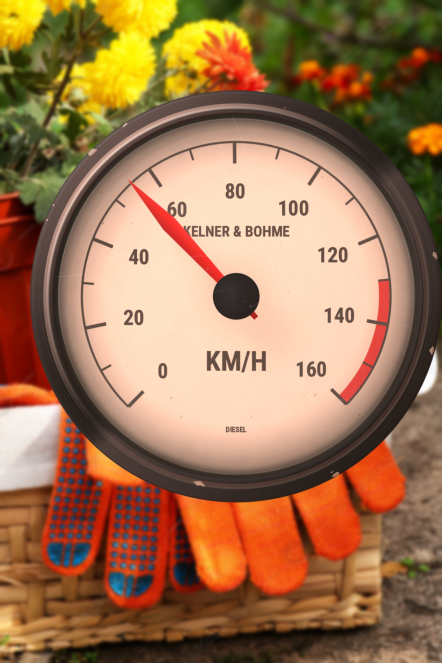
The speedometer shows 55 km/h
